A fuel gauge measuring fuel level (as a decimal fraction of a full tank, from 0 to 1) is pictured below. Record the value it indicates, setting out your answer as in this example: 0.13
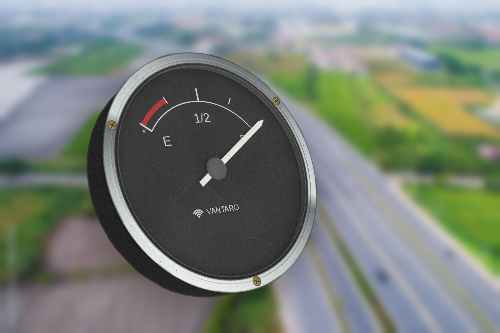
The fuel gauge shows 1
